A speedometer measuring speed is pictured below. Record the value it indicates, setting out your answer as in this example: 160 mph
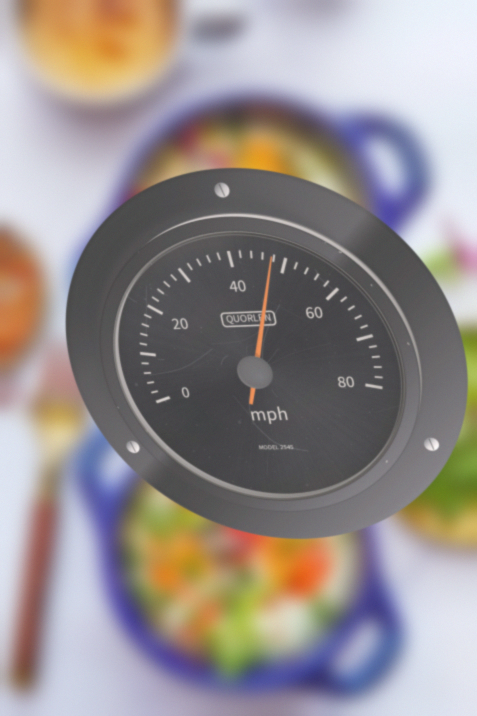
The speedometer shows 48 mph
